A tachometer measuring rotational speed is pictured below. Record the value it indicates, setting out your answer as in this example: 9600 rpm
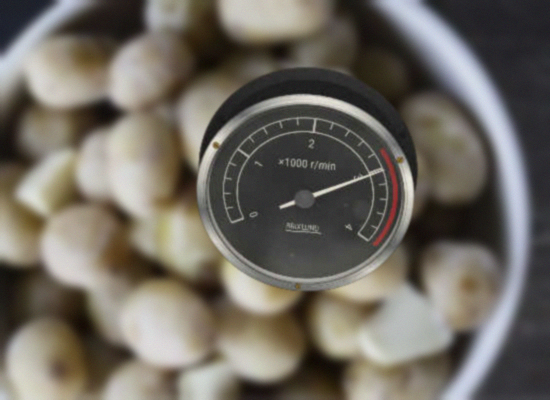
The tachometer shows 3000 rpm
